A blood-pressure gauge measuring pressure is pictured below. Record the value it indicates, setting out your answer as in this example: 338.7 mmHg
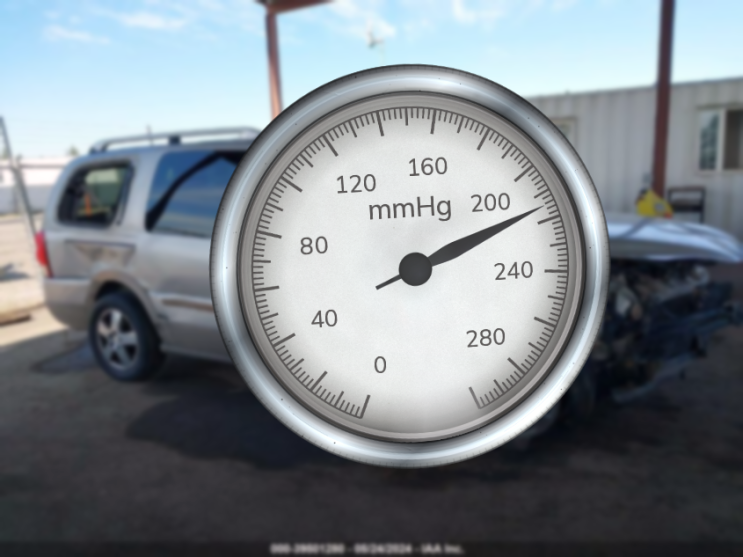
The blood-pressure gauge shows 214 mmHg
